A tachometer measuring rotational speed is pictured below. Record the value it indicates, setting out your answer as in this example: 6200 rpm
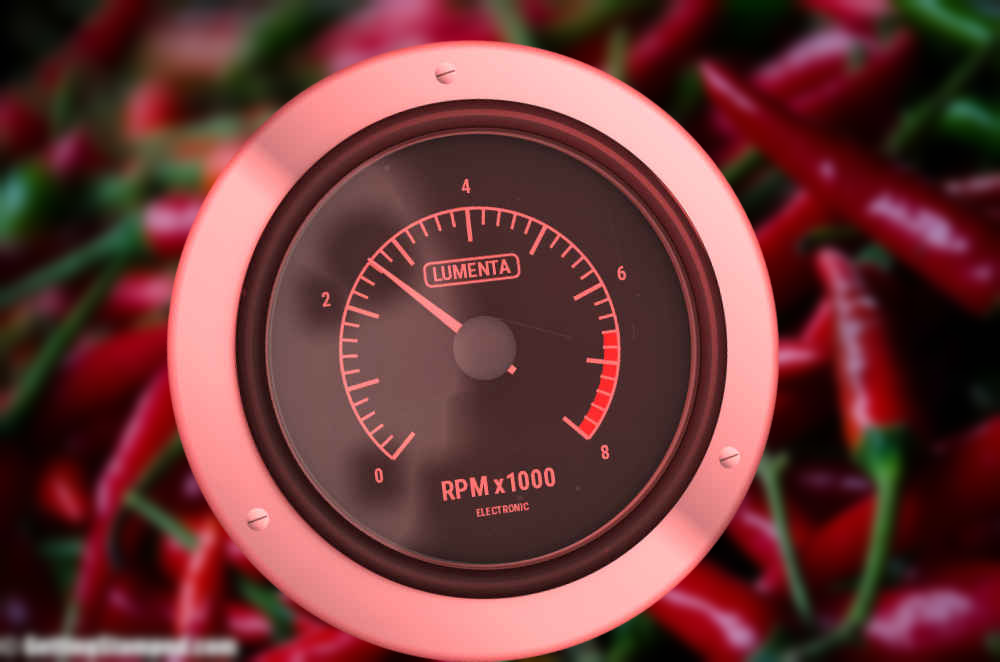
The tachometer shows 2600 rpm
